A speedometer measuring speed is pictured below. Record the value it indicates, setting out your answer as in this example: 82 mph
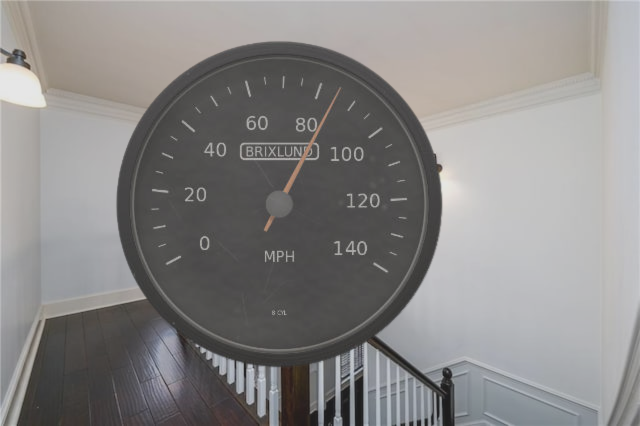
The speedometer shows 85 mph
